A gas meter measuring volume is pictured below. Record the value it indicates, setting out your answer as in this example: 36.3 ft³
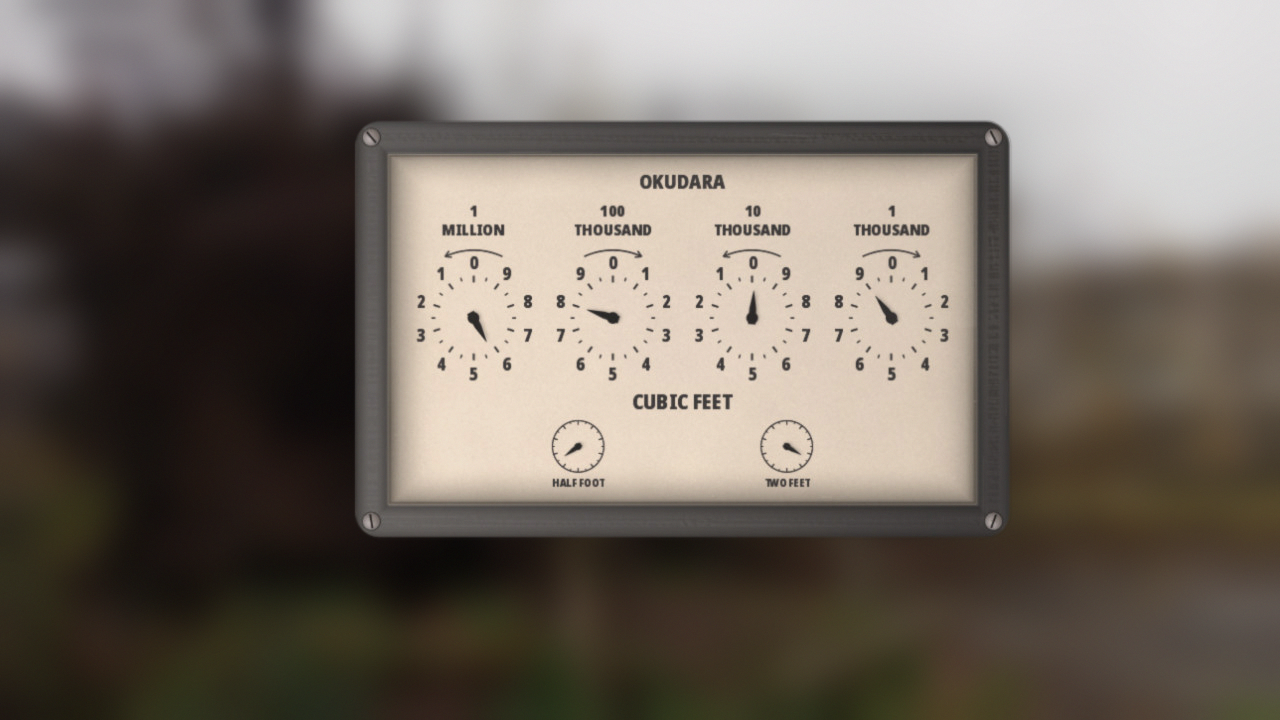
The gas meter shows 579900 ft³
